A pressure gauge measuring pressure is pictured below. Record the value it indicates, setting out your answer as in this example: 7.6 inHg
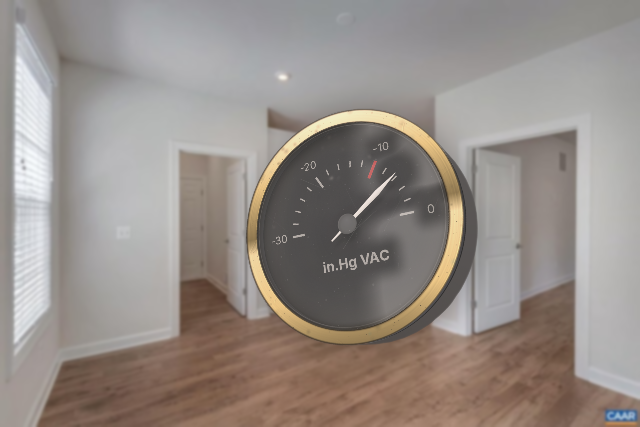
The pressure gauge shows -6 inHg
